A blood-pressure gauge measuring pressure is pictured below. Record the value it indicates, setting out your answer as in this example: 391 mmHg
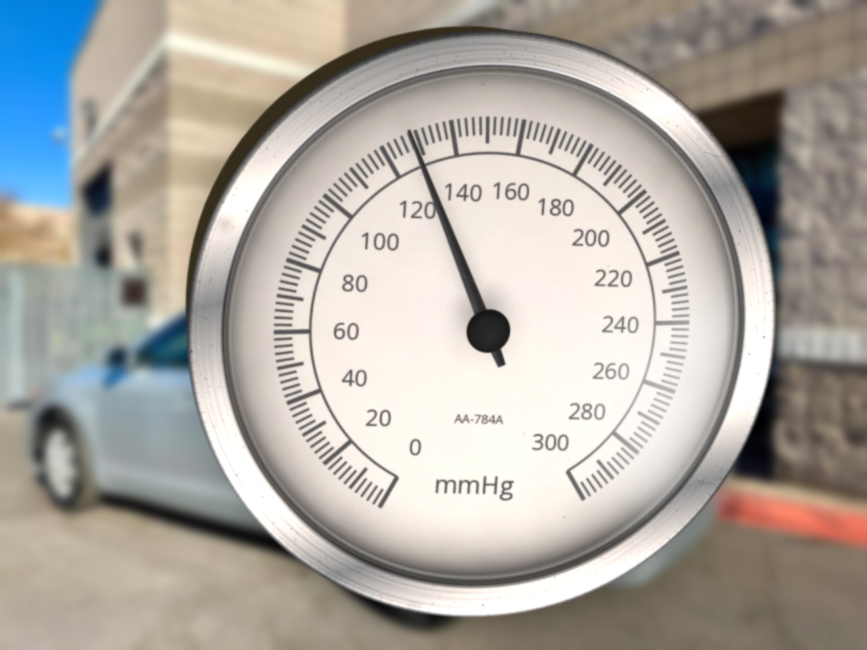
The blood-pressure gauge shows 128 mmHg
